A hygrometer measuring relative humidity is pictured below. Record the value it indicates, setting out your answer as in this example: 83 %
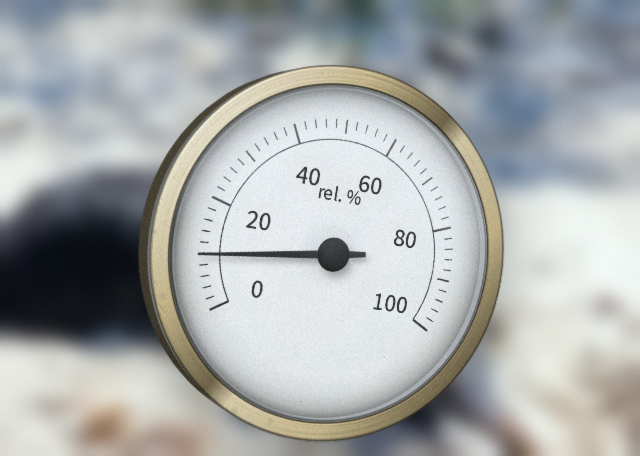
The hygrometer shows 10 %
